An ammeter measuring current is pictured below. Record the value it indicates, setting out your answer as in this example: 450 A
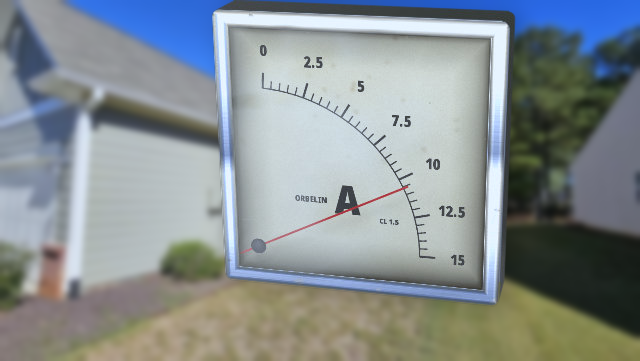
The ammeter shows 10.5 A
